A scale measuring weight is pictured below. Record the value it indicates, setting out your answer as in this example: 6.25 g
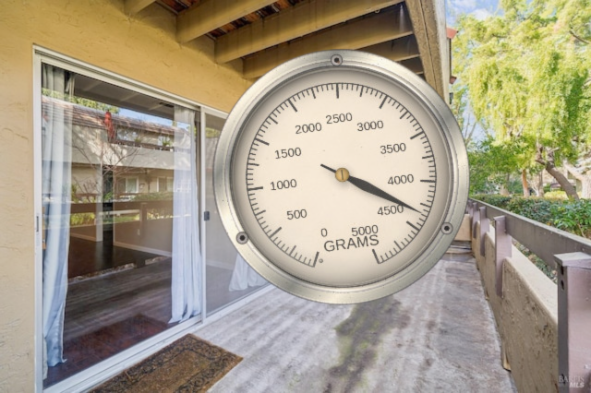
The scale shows 4350 g
